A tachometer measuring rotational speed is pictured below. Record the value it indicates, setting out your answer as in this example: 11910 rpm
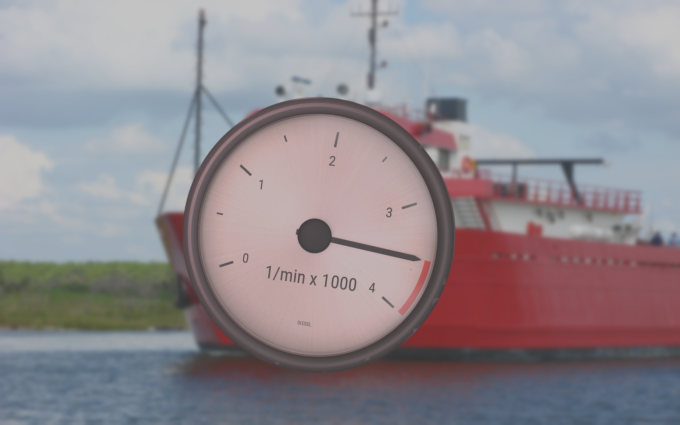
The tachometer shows 3500 rpm
